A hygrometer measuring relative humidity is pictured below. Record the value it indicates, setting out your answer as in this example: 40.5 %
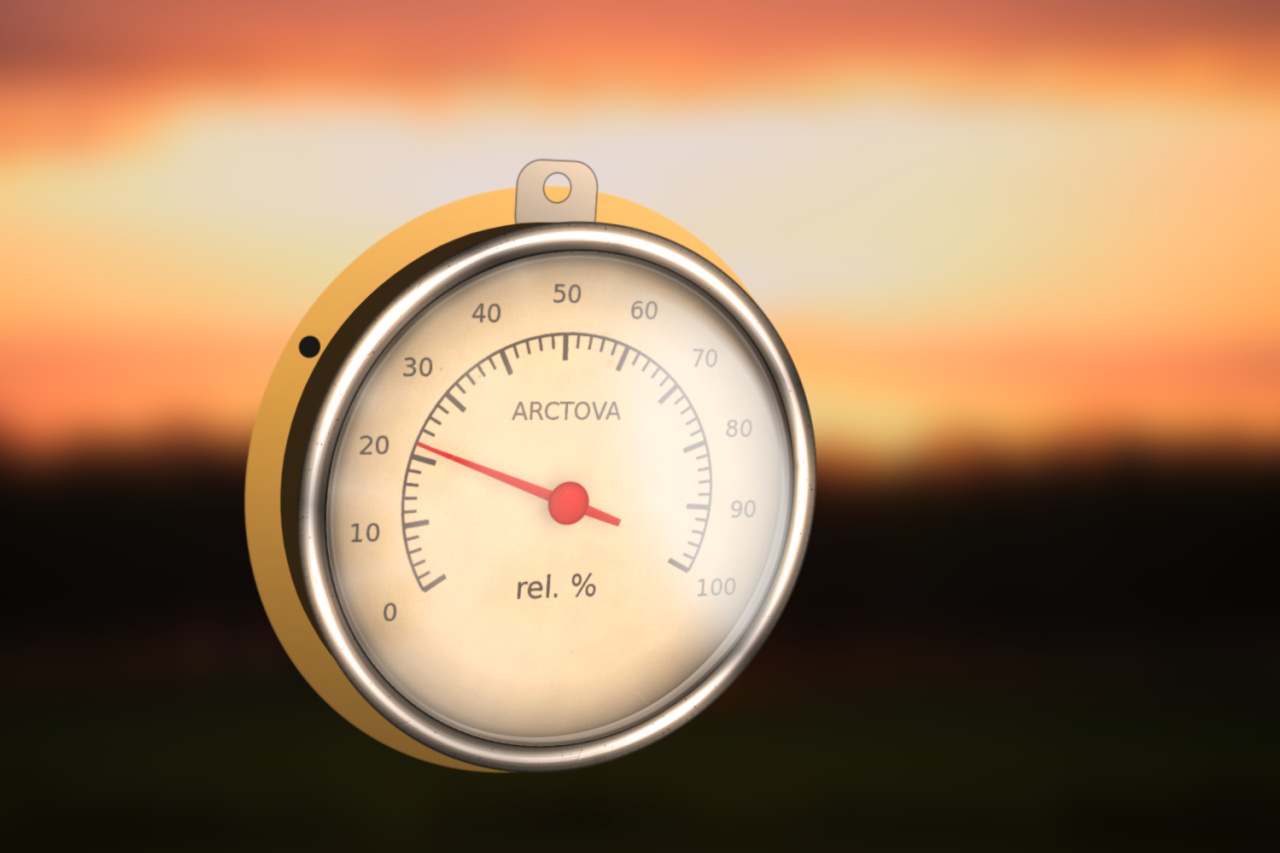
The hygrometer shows 22 %
